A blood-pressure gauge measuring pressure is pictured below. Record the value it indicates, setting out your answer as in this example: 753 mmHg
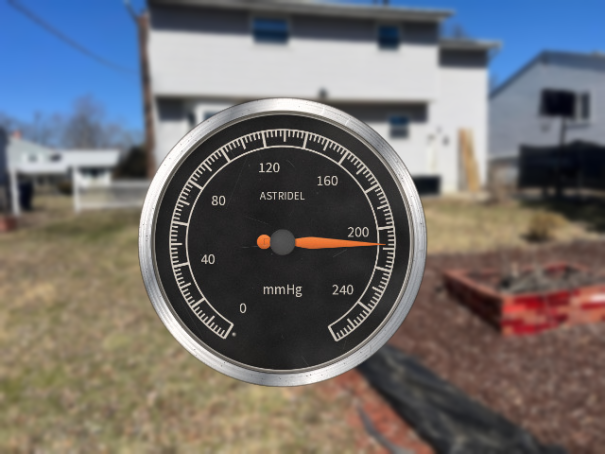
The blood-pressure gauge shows 208 mmHg
